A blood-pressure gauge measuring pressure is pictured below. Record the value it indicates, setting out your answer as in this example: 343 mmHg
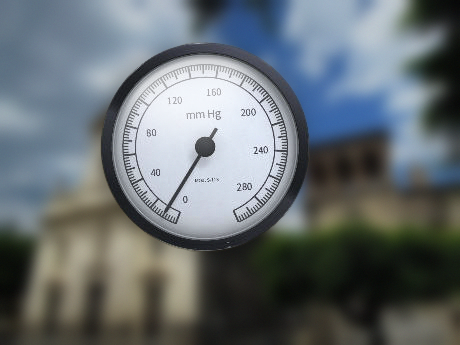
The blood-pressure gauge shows 10 mmHg
